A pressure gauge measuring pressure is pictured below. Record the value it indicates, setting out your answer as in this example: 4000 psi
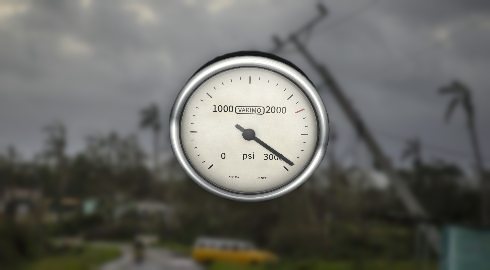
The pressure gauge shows 2900 psi
